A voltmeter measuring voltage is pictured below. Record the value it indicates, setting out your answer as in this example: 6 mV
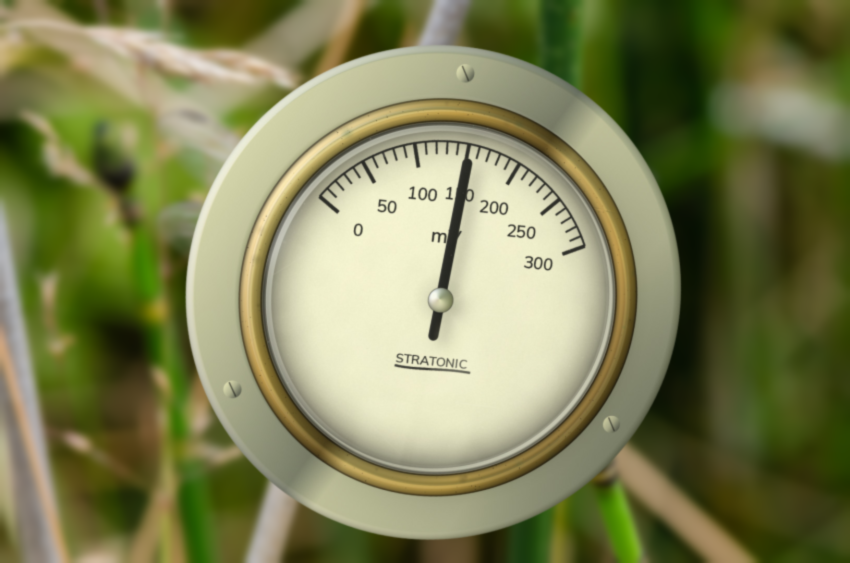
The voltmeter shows 150 mV
